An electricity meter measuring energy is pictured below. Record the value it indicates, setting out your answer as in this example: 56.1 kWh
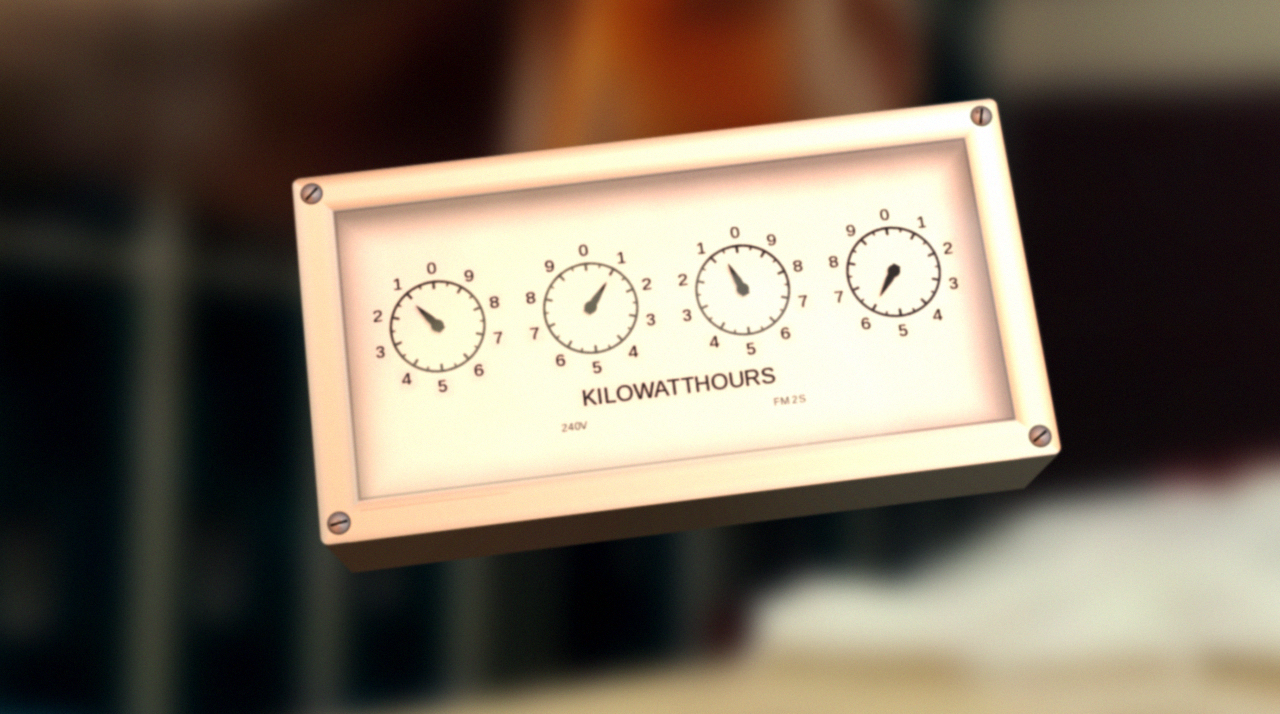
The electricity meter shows 1106 kWh
